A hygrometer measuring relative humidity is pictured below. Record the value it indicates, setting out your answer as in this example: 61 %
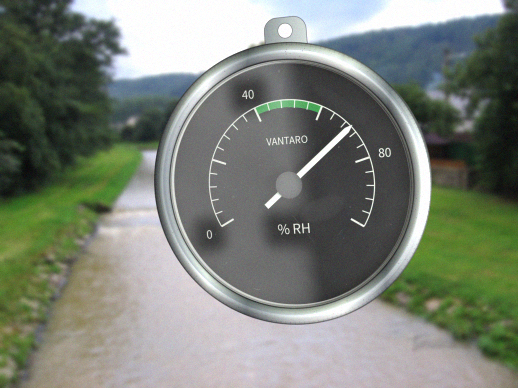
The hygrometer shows 70 %
